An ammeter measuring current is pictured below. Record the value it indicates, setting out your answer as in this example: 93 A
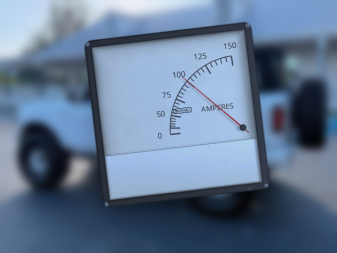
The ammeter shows 100 A
